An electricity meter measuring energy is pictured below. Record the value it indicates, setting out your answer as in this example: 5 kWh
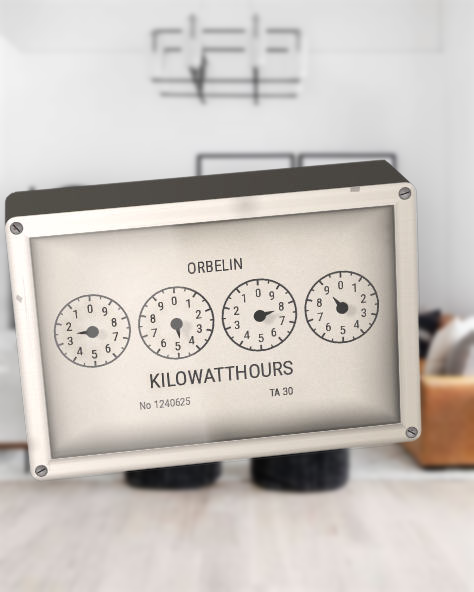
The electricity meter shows 2479 kWh
